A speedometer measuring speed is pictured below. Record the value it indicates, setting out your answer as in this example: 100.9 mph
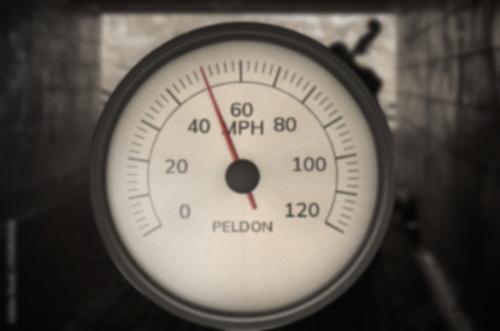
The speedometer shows 50 mph
